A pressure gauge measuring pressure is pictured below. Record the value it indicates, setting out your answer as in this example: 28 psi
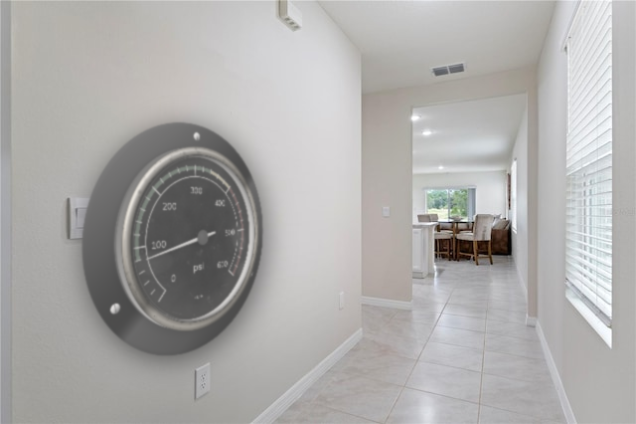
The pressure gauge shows 80 psi
